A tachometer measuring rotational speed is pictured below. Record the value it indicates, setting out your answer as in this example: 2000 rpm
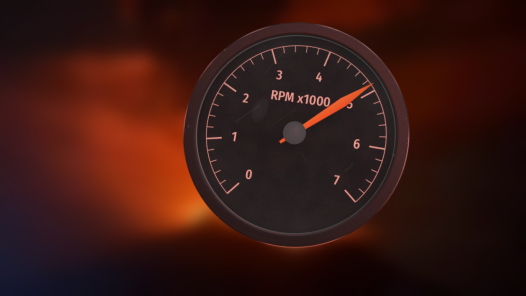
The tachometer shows 4900 rpm
